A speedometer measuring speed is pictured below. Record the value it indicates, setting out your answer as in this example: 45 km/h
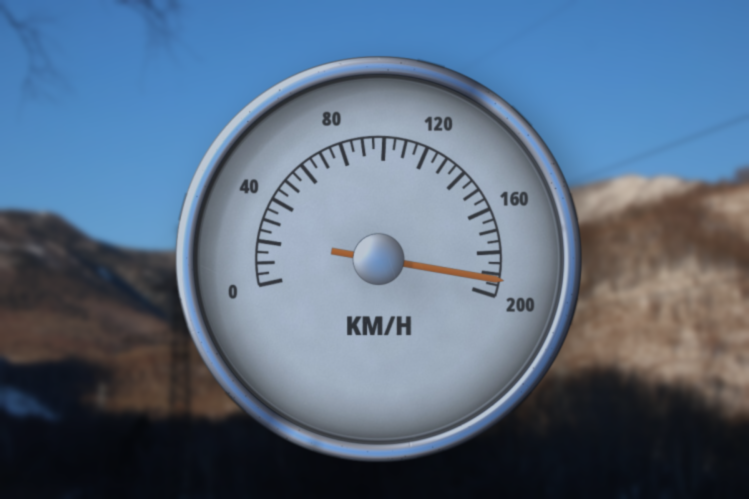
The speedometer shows 192.5 km/h
